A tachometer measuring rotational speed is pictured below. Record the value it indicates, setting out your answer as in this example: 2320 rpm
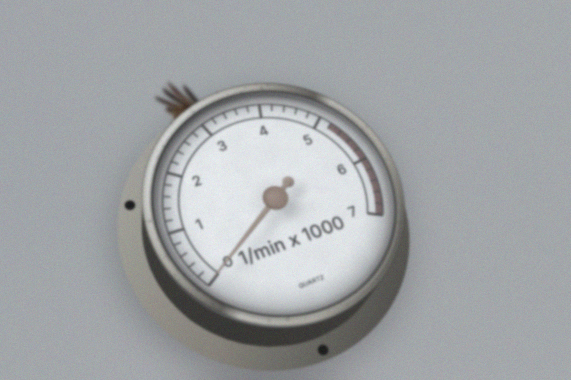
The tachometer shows 0 rpm
